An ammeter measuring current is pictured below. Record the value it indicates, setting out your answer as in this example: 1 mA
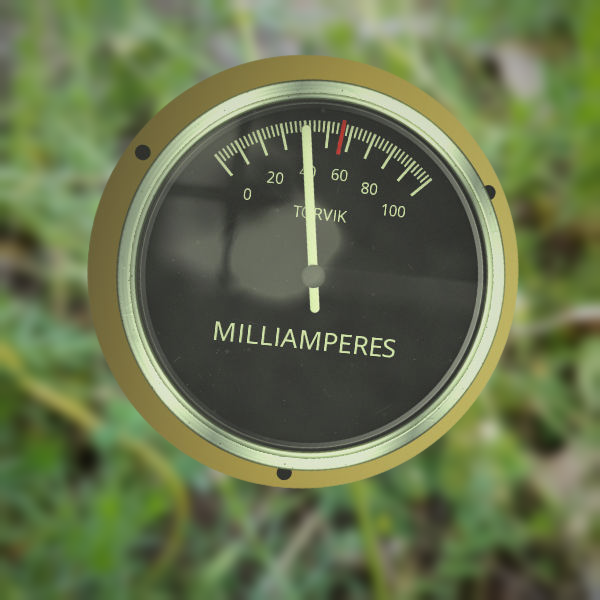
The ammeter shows 40 mA
